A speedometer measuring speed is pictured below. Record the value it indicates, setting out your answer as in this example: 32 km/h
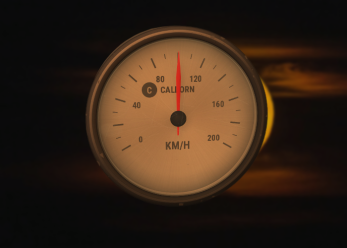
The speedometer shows 100 km/h
